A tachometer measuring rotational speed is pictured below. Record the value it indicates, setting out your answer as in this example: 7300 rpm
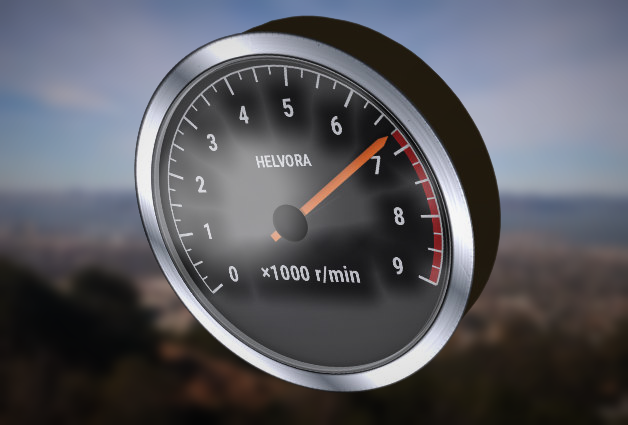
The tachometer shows 6750 rpm
